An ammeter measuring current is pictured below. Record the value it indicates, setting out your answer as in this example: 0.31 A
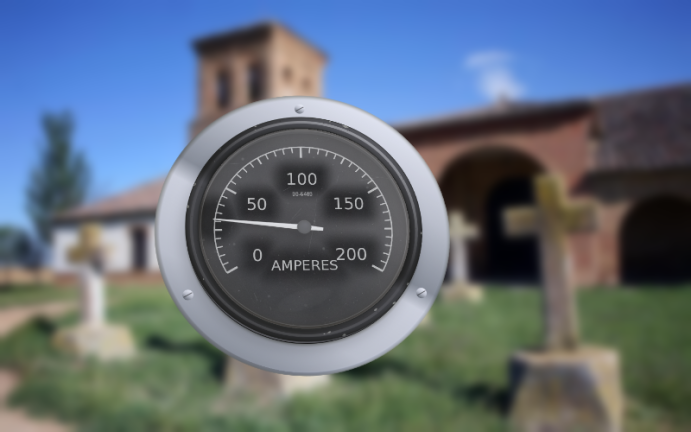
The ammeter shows 30 A
